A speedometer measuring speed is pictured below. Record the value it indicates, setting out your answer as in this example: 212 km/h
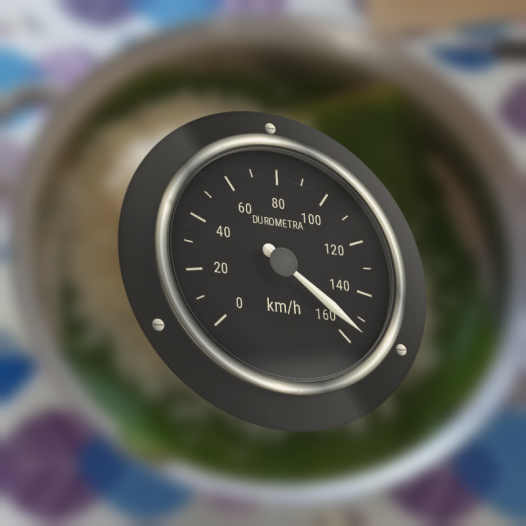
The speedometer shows 155 km/h
